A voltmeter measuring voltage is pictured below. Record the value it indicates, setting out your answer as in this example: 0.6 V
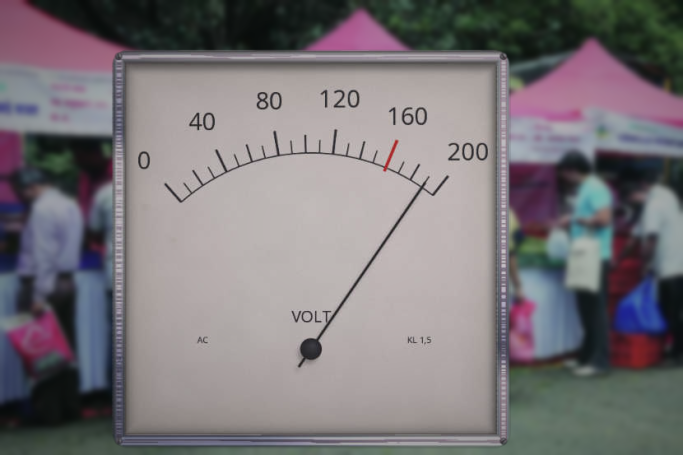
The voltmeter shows 190 V
